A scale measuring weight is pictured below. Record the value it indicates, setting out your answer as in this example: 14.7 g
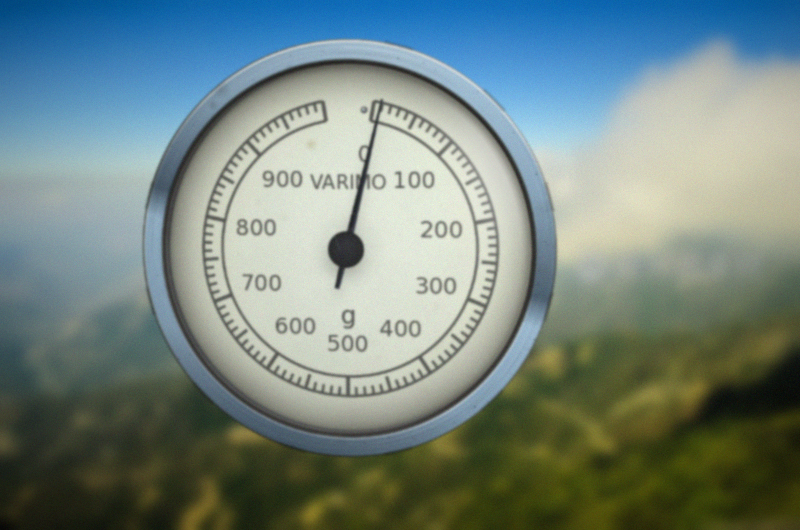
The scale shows 10 g
